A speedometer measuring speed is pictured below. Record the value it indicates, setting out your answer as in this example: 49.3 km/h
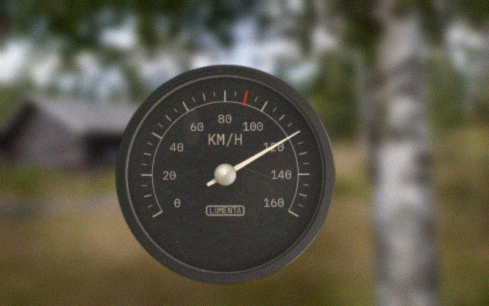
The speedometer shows 120 km/h
